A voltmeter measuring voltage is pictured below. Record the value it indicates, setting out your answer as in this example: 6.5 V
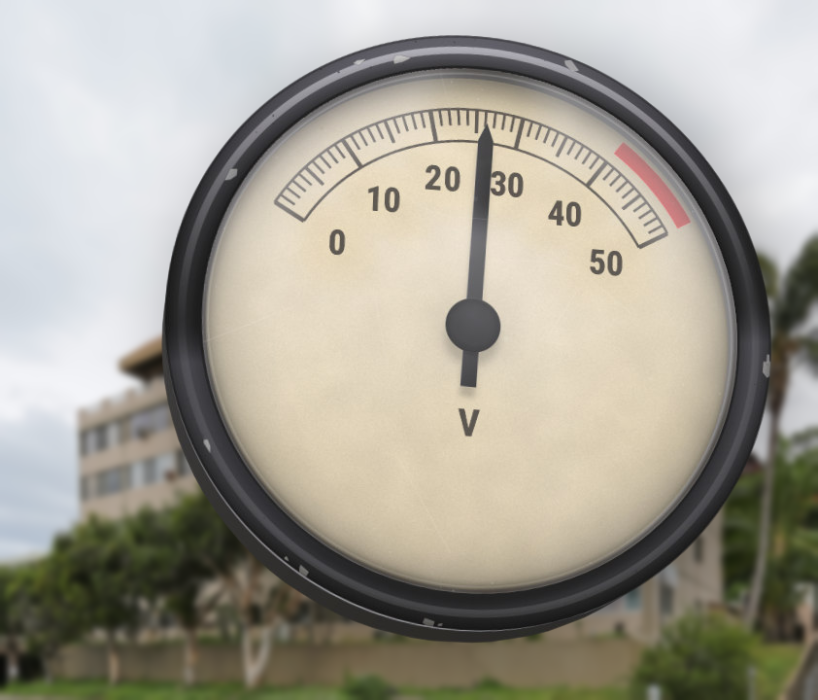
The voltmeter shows 26 V
